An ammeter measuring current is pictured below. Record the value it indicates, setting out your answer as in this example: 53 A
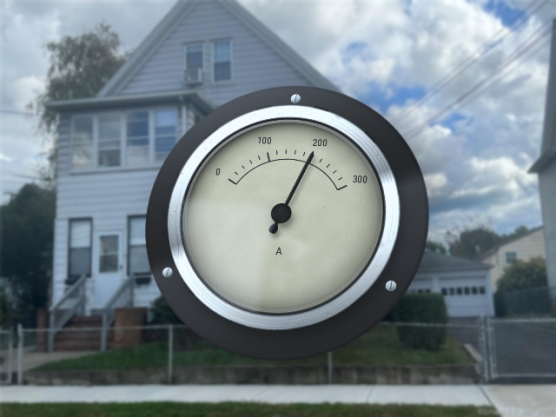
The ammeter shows 200 A
